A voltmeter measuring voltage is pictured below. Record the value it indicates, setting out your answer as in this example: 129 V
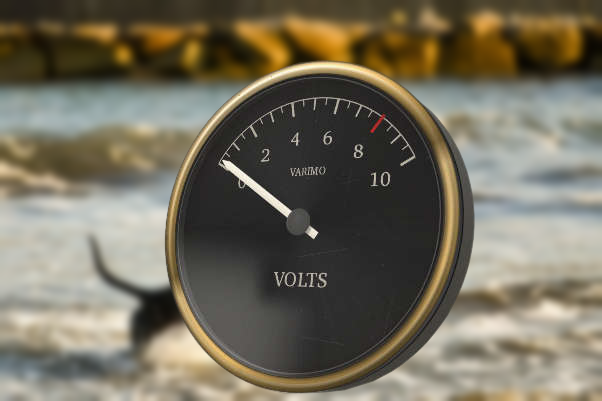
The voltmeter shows 0.25 V
